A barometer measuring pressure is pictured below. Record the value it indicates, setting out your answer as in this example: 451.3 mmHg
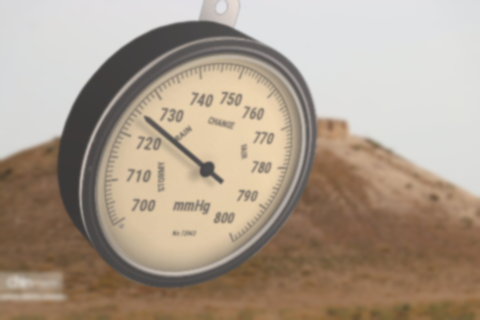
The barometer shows 725 mmHg
